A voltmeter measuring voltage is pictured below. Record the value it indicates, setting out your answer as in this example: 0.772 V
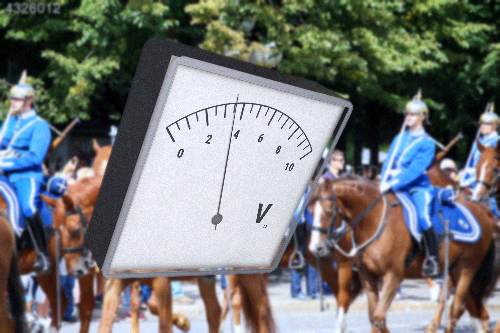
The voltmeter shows 3.5 V
